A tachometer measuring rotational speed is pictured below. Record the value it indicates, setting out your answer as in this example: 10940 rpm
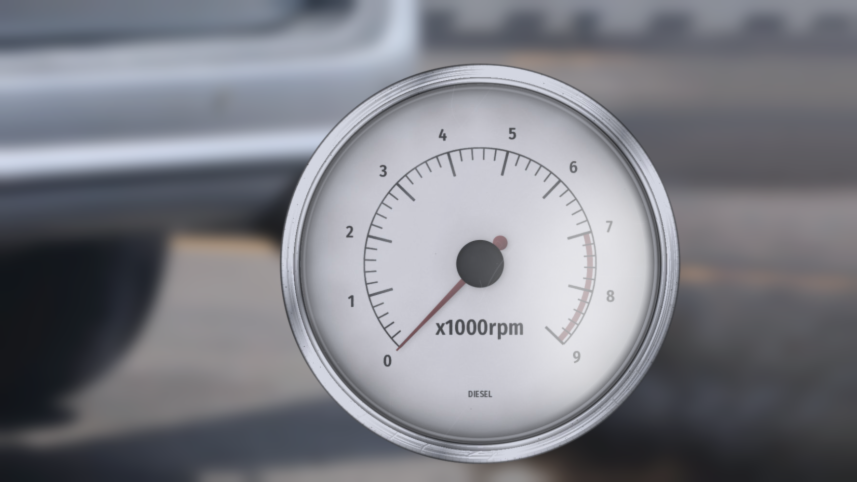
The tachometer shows 0 rpm
